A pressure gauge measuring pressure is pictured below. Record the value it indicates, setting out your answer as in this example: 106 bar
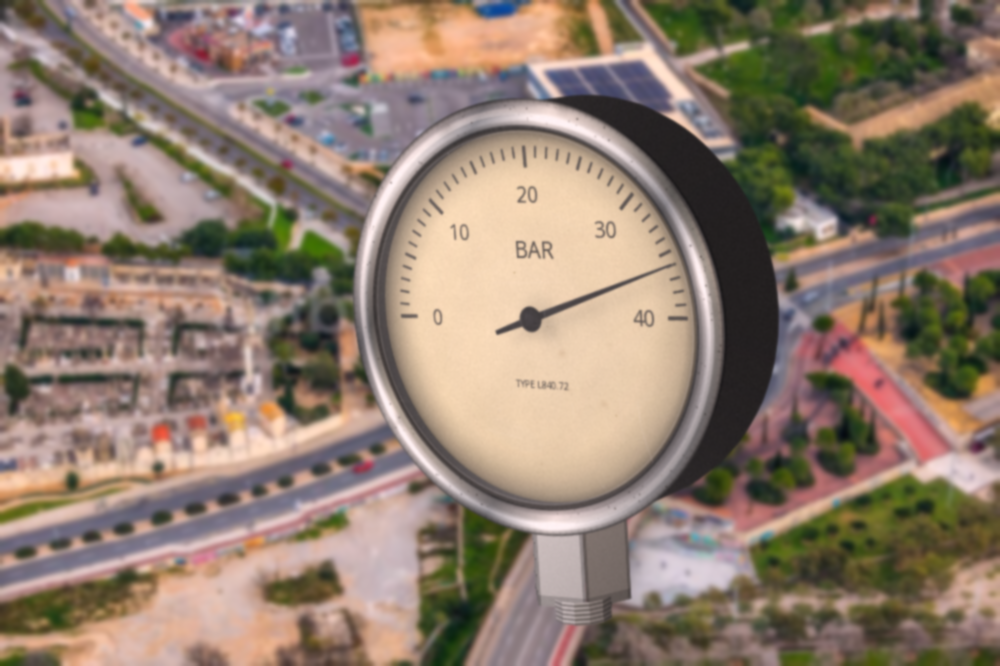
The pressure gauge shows 36 bar
